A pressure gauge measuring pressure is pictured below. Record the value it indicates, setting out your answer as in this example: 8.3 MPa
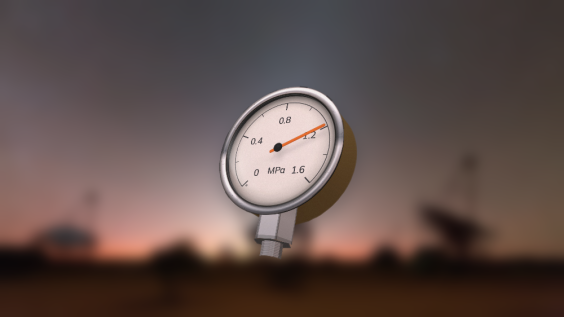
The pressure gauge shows 1.2 MPa
